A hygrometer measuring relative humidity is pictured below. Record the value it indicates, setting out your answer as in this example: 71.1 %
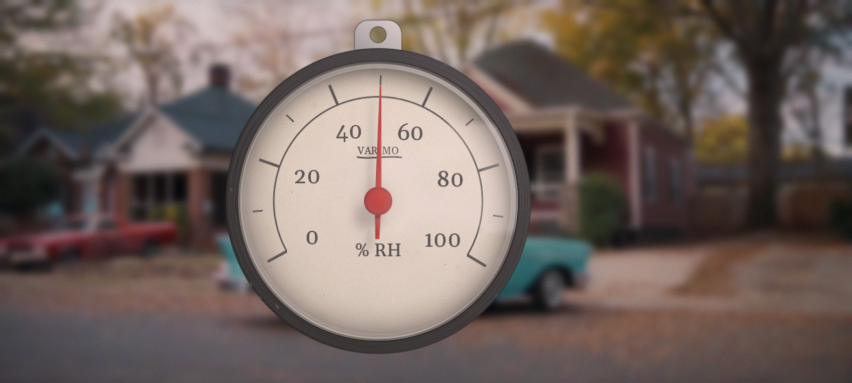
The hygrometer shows 50 %
